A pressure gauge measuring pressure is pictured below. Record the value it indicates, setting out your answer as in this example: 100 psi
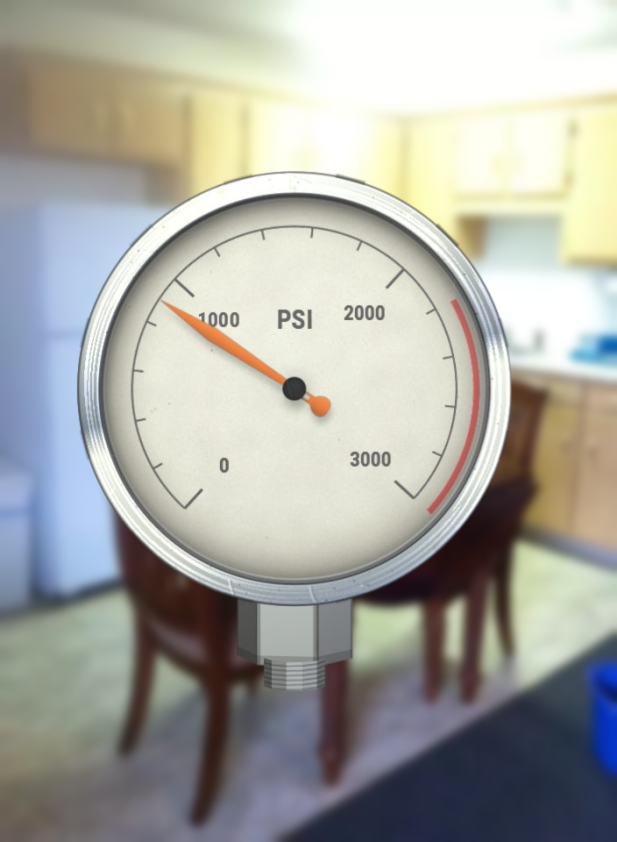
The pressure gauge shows 900 psi
